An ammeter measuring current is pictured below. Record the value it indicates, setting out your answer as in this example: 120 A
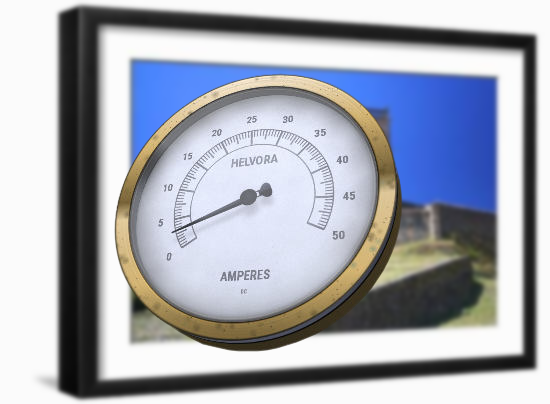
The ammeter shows 2.5 A
